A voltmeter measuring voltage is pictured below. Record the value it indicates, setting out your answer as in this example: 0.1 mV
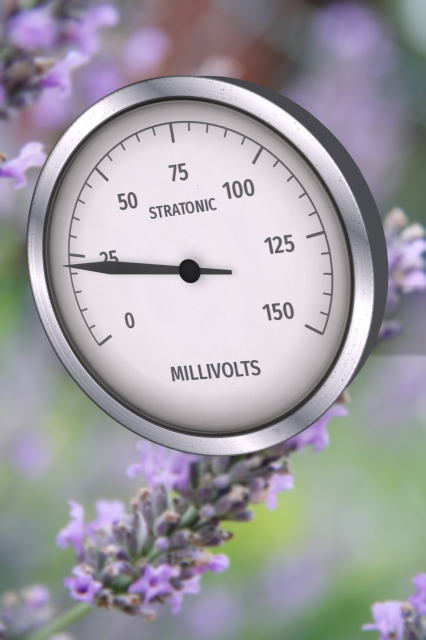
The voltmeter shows 22.5 mV
